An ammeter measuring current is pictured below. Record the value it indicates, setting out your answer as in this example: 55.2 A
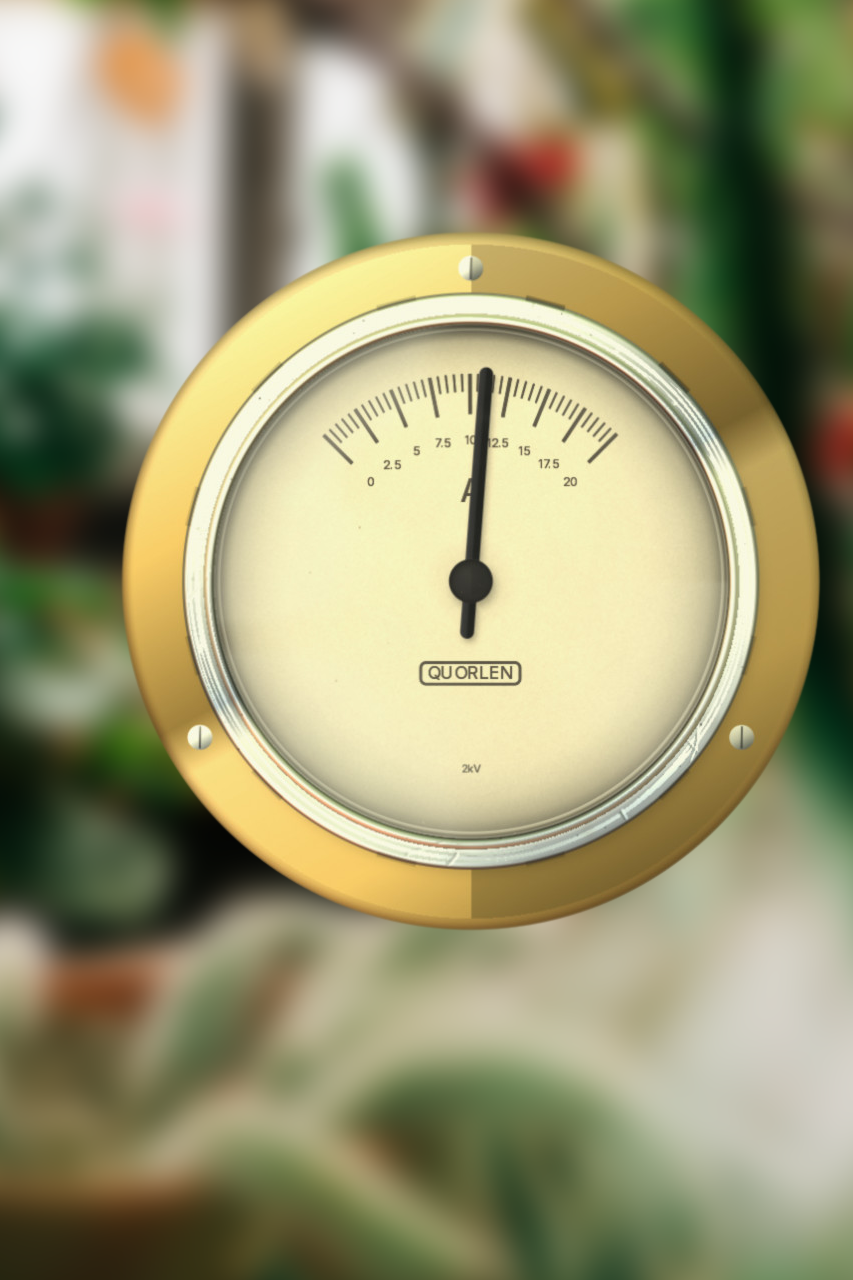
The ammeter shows 11 A
